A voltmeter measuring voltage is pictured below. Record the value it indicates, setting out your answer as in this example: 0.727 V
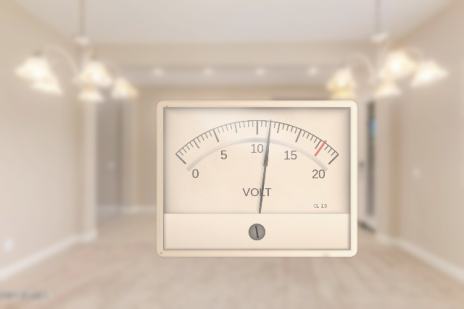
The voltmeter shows 11.5 V
